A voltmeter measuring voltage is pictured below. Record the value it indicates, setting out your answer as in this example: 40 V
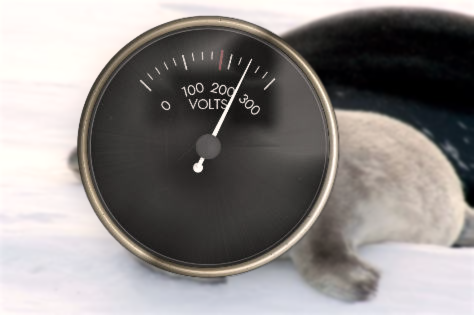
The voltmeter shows 240 V
